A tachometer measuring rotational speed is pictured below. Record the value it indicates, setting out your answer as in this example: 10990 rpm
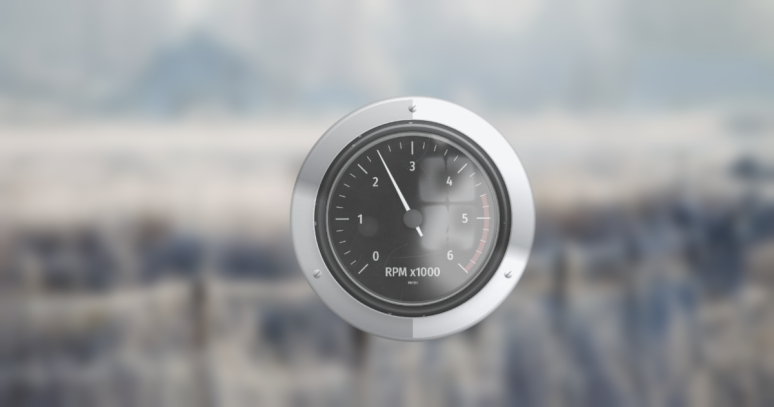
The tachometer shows 2400 rpm
